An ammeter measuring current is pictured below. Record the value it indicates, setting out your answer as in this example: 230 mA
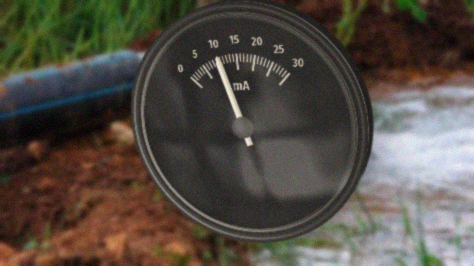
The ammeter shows 10 mA
